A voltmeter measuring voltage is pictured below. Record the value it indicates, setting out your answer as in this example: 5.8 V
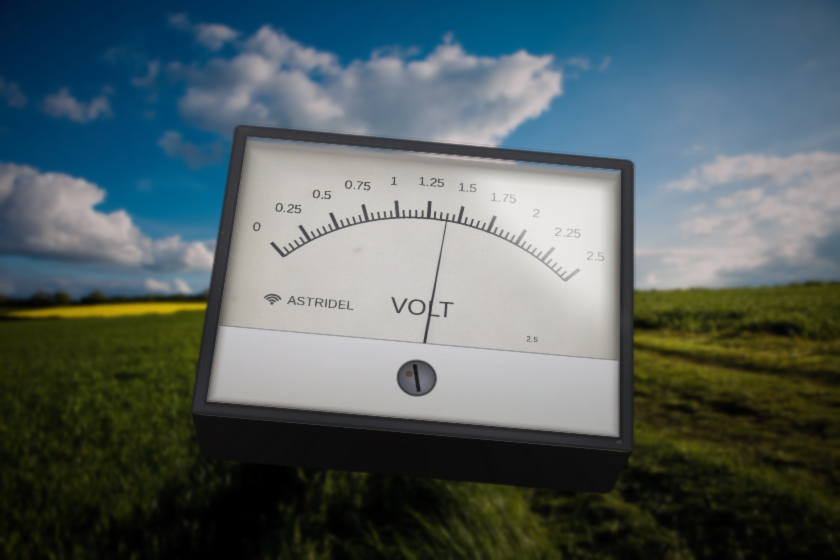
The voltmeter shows 1.4 V
